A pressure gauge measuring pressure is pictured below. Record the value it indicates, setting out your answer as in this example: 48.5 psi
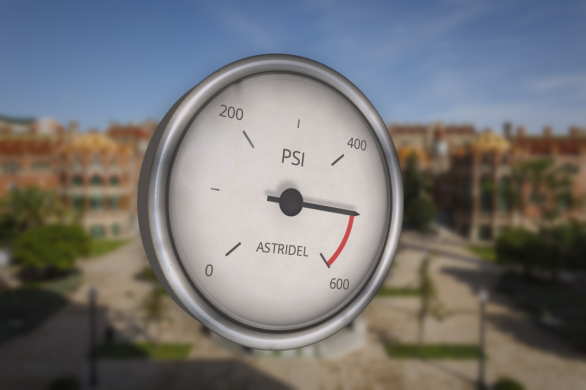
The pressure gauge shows 500 psi
